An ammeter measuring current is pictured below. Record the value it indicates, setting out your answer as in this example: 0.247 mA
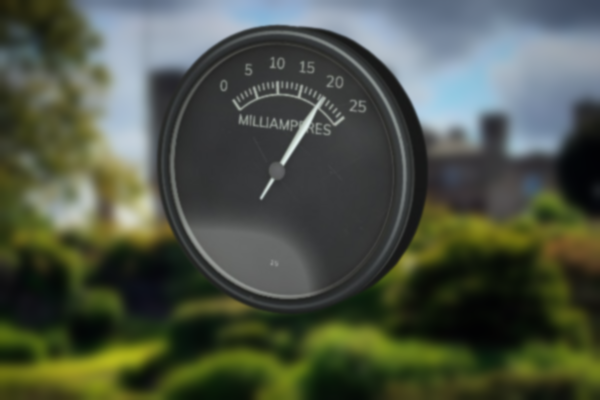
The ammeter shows 20 mA
